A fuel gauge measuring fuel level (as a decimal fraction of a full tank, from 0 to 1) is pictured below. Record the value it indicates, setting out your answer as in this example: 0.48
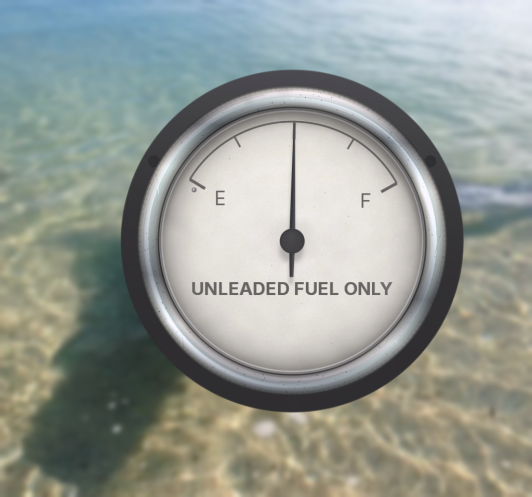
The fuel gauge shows 0.5
